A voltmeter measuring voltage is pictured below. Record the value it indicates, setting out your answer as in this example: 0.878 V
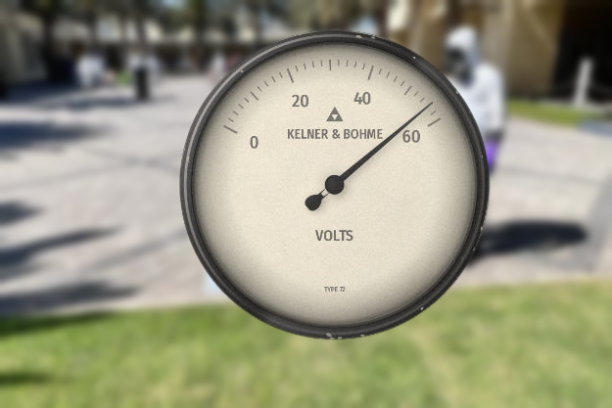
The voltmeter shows 56 V
